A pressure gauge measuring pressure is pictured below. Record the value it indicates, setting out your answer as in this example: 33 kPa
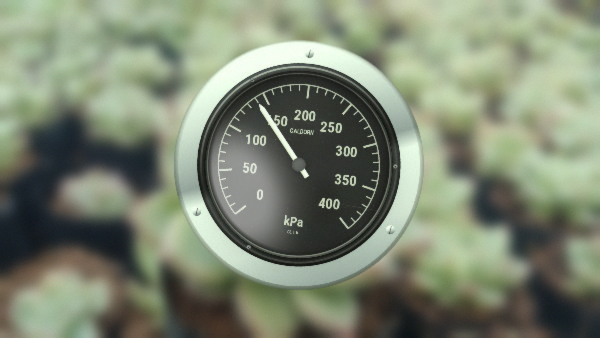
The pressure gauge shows 140 kPa
